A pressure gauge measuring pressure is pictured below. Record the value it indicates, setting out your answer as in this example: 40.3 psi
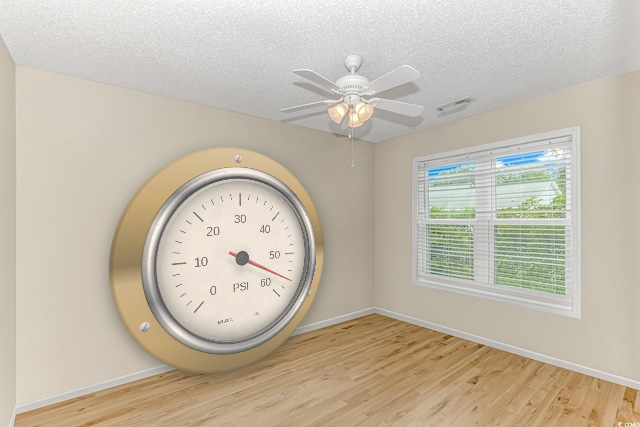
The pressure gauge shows 56 psi
